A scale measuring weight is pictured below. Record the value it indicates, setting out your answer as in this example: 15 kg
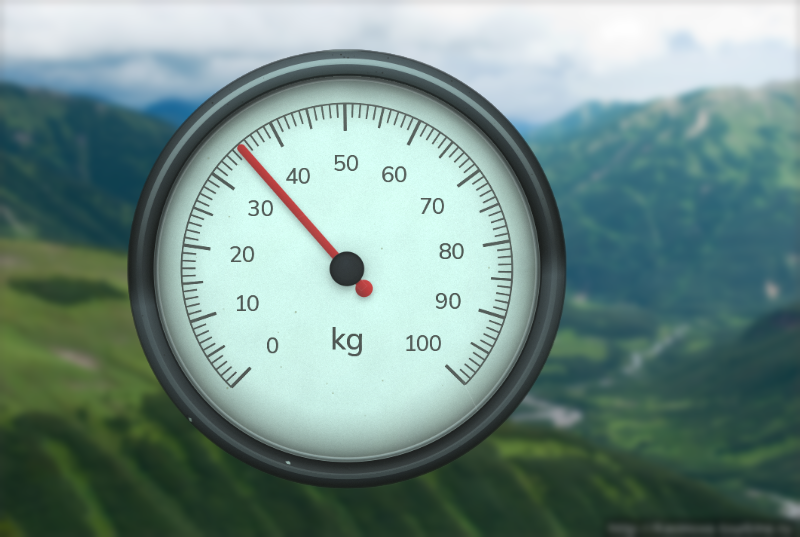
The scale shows 35 kg
